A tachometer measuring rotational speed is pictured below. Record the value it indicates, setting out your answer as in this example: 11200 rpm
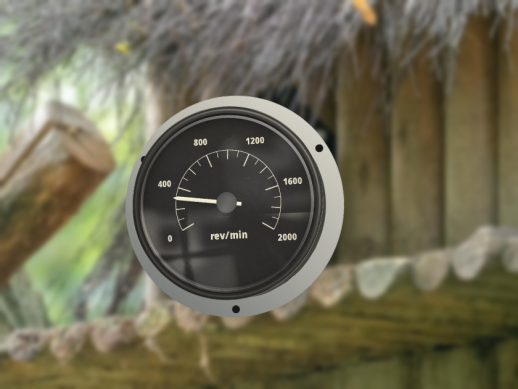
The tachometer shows 300 rpm
